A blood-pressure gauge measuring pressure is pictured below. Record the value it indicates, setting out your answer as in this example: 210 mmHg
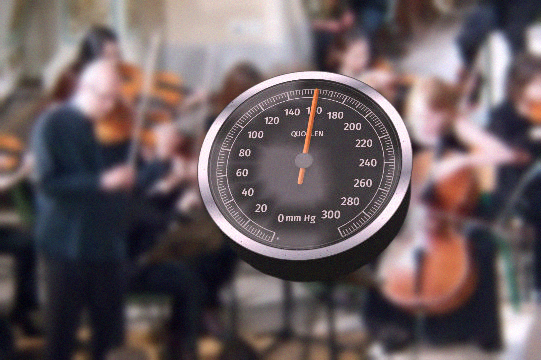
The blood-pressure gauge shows 160 mmHg
